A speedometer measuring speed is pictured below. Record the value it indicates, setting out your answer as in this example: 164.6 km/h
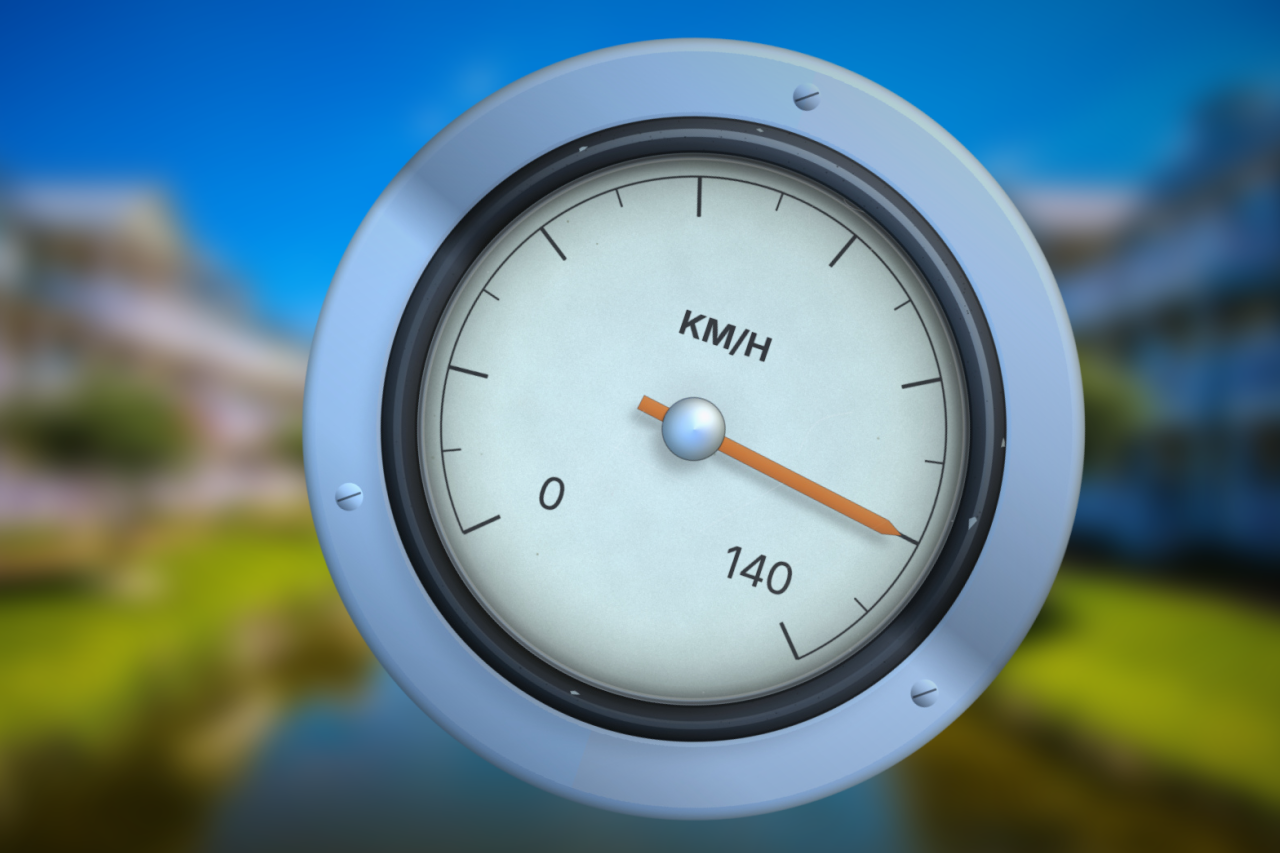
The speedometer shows 120 km/h
